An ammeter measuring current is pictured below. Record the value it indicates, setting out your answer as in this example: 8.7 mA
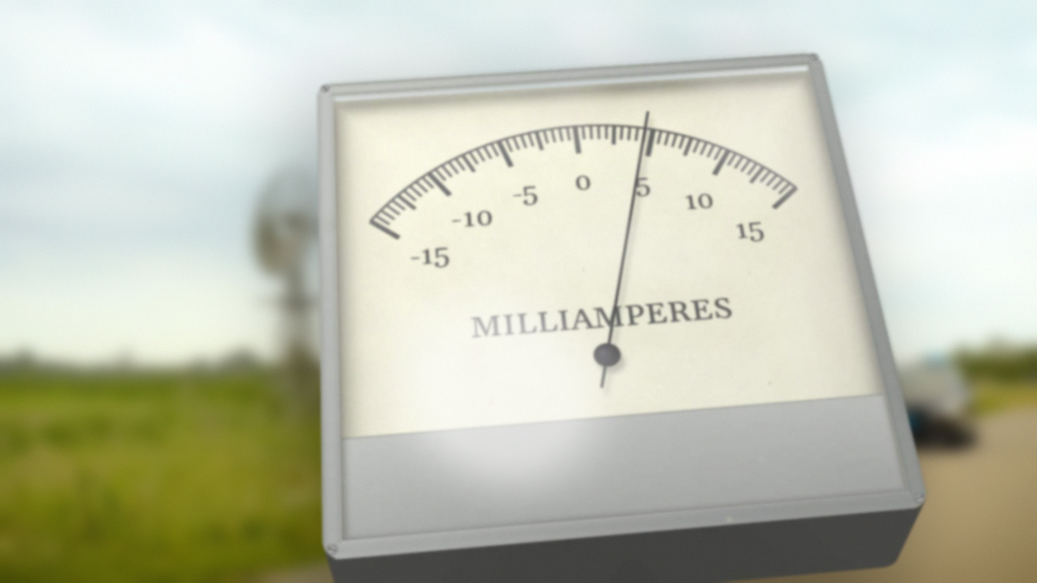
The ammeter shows 4.5 mA
